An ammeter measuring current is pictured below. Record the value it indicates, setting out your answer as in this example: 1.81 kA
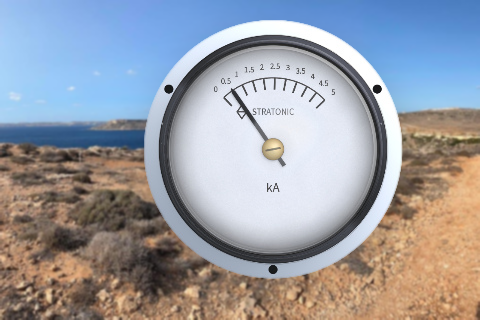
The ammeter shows 0.5 kA
